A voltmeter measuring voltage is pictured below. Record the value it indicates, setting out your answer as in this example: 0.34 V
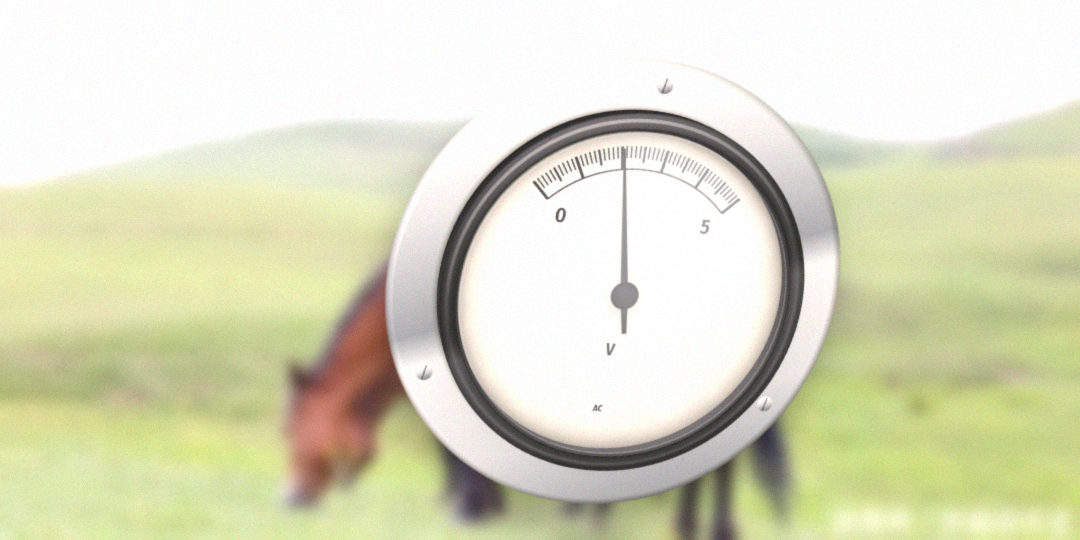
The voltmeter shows 2 V
